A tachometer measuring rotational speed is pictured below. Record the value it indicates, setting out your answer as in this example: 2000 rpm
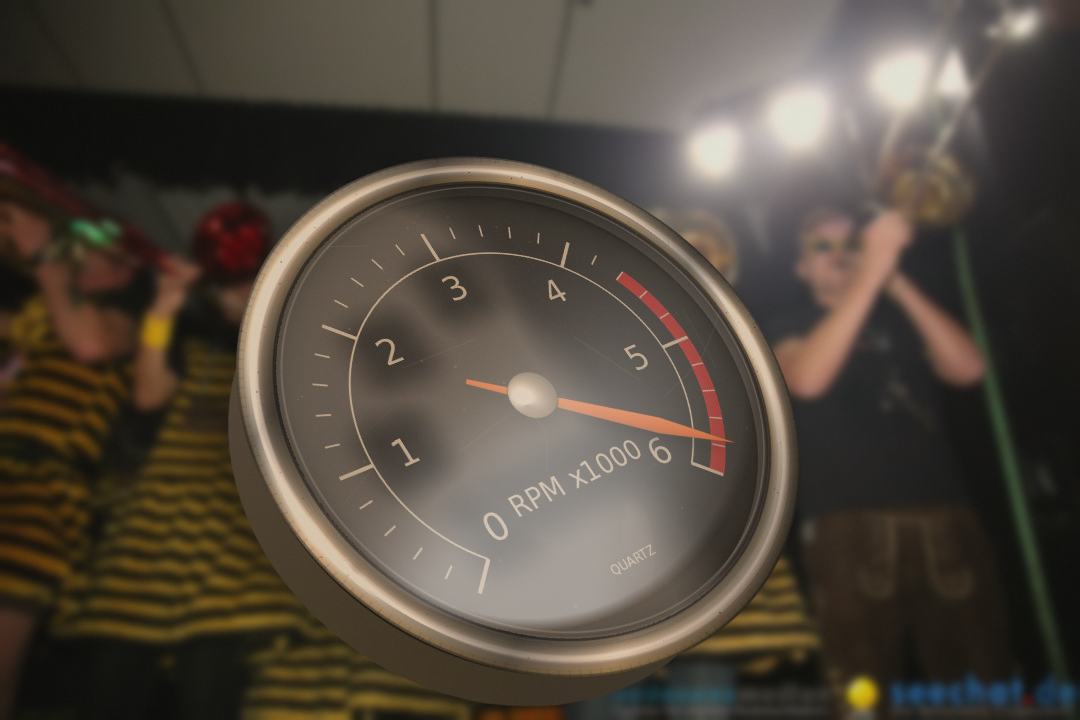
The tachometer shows 5800 rpm
